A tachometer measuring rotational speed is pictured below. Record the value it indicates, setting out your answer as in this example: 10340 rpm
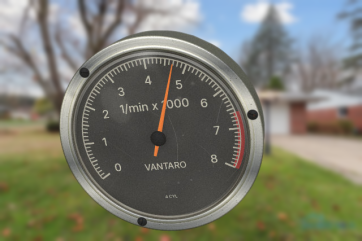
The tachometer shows 4700 rpm
